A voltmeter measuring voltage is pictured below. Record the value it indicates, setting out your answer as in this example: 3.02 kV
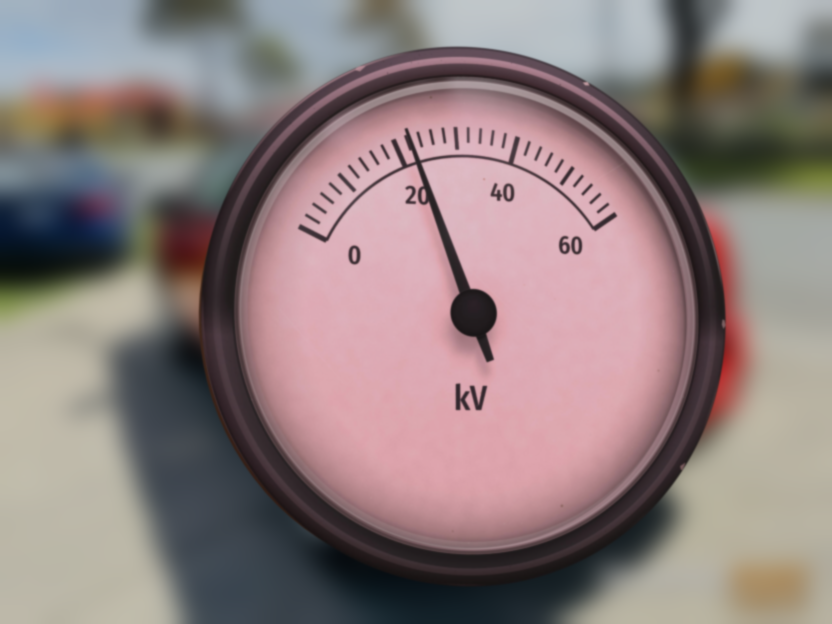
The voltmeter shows 22 kV
